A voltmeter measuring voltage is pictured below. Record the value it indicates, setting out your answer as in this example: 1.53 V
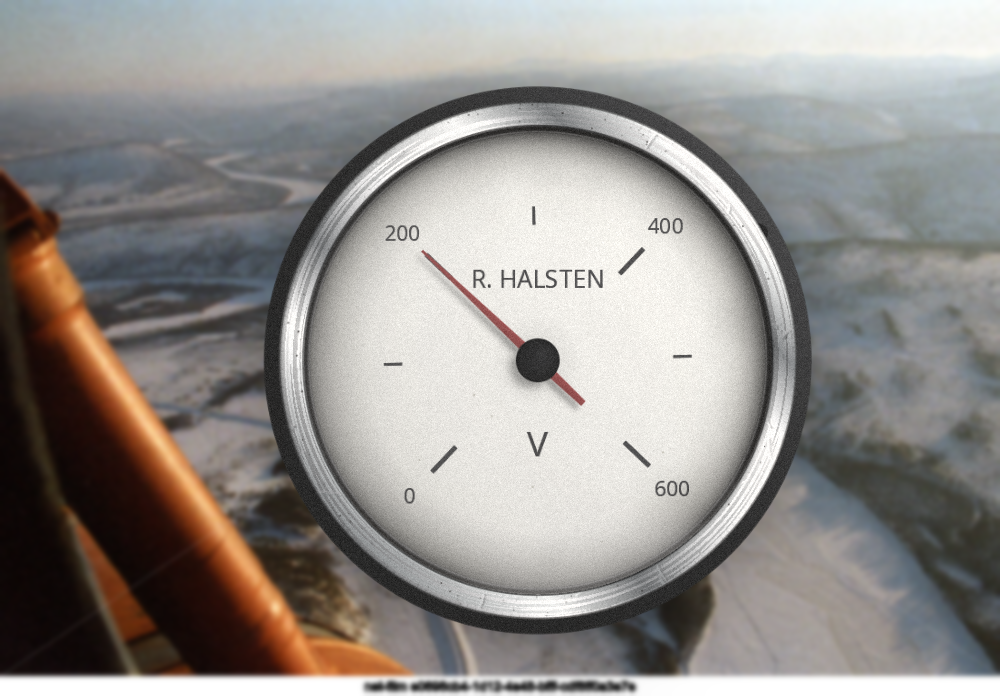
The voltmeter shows 200 V
